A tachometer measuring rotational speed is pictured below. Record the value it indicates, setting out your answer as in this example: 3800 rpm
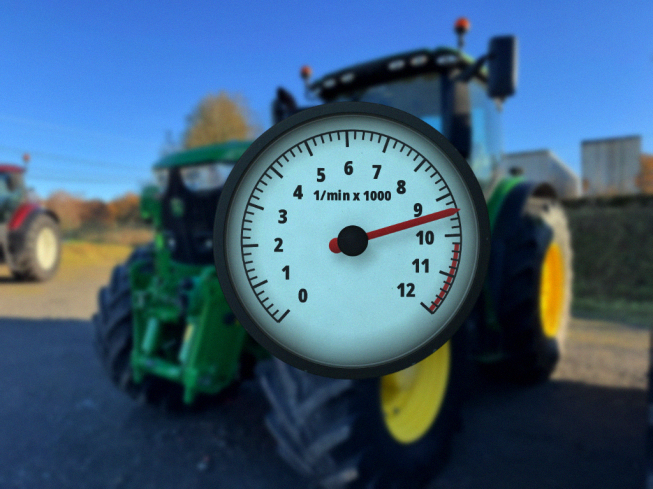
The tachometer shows 9400 rpm
